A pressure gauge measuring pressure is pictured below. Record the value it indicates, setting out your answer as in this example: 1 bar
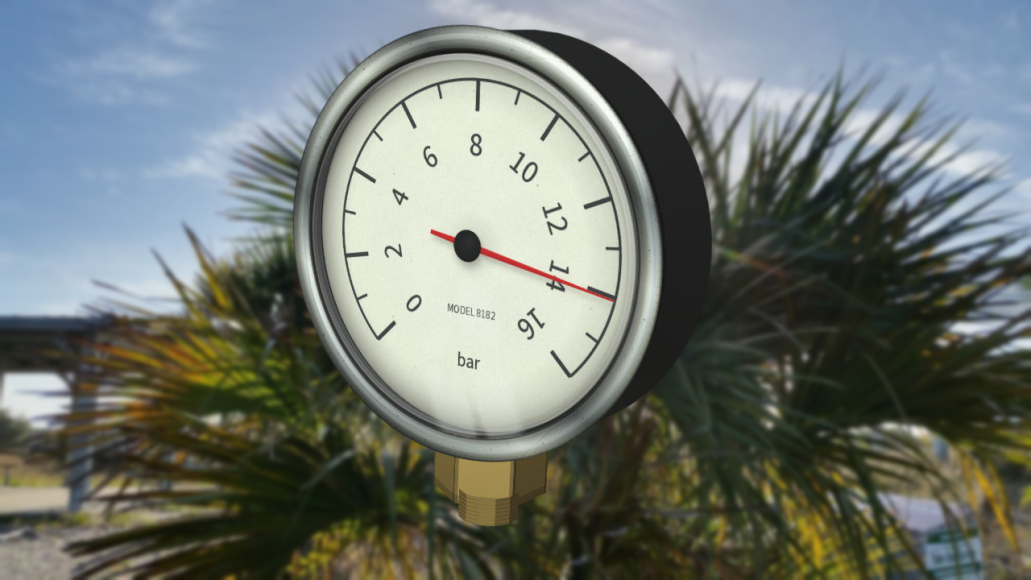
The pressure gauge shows 14 bar
